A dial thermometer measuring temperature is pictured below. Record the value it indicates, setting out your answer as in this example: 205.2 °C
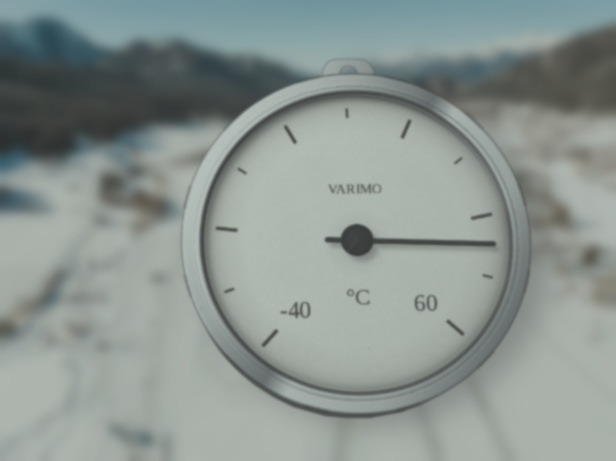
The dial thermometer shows 45 °C
